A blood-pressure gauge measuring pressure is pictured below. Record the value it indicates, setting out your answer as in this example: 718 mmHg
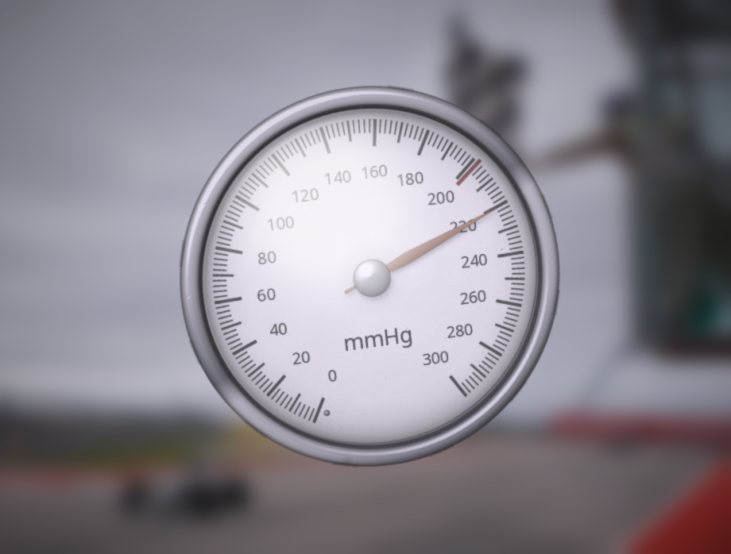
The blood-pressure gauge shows 220 mmHg
